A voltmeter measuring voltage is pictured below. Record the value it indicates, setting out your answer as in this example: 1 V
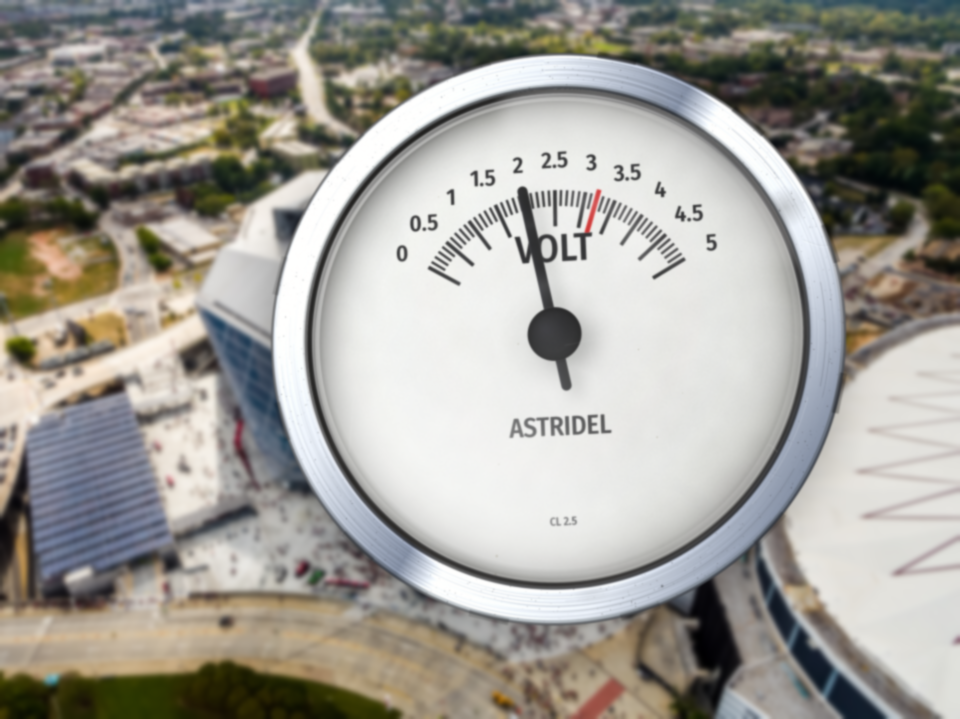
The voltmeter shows 2 V
